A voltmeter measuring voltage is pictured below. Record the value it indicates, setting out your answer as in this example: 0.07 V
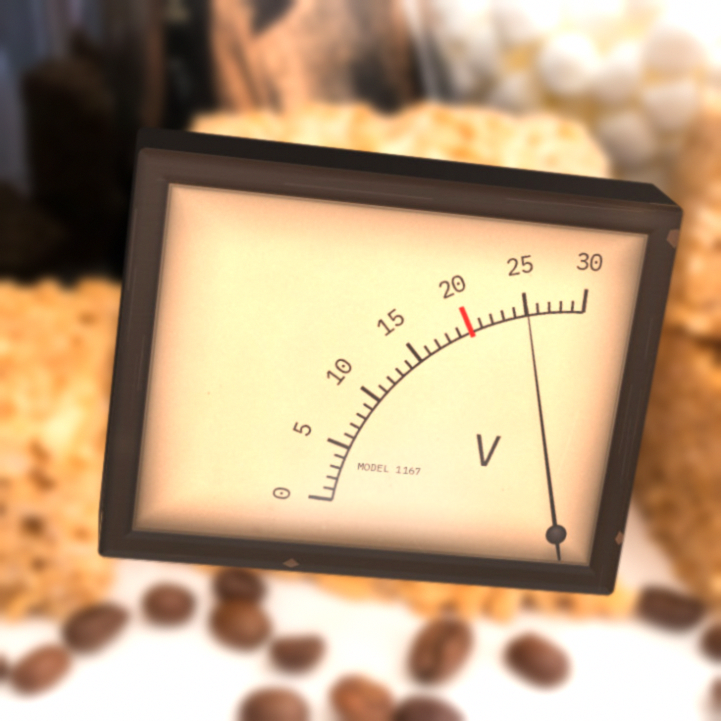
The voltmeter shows 25 V
